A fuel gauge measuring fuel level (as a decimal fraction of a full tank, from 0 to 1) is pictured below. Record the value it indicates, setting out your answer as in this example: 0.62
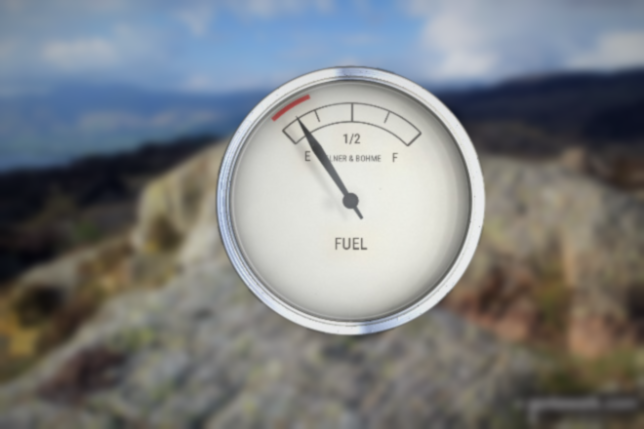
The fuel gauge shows 0.125
